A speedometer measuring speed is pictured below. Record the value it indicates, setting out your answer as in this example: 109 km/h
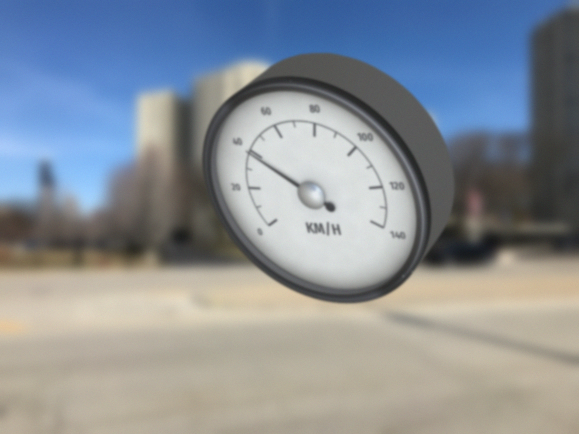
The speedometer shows 40 km/h
